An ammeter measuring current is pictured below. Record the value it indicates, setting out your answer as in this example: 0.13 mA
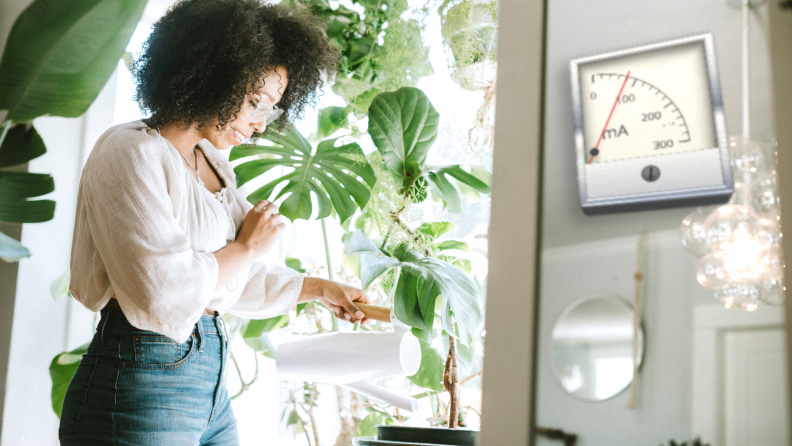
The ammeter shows 80 mA
